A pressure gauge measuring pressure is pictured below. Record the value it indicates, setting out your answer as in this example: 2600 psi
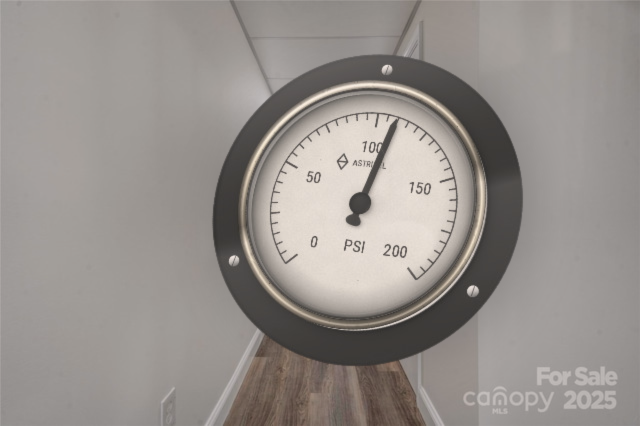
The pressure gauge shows 110 psi
